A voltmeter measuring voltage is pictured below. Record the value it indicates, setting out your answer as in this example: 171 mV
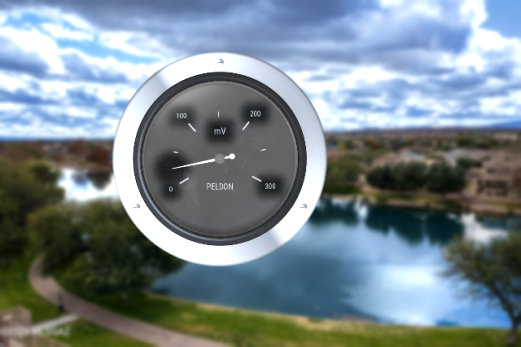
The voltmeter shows 25 mV
